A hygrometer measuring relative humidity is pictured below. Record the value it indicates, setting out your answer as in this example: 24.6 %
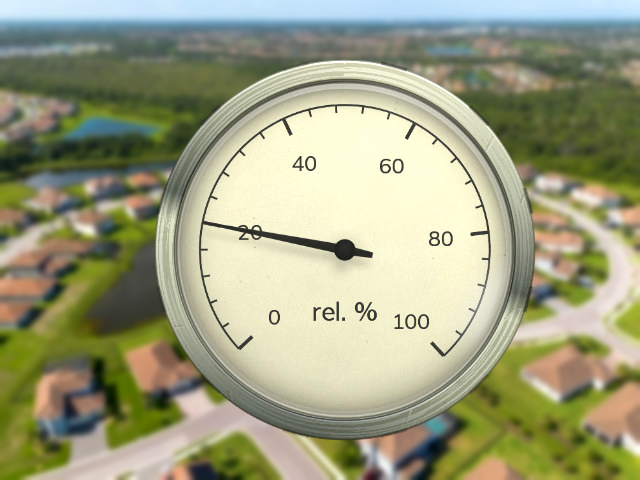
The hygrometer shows 20 %
